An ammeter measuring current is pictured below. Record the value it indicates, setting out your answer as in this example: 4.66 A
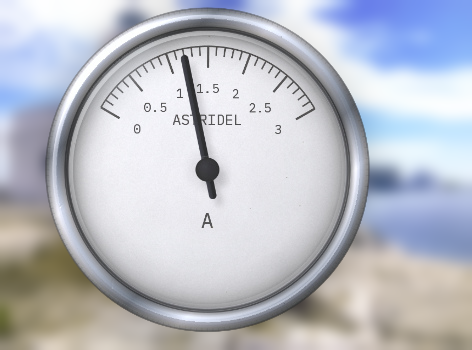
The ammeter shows 1.2 A
